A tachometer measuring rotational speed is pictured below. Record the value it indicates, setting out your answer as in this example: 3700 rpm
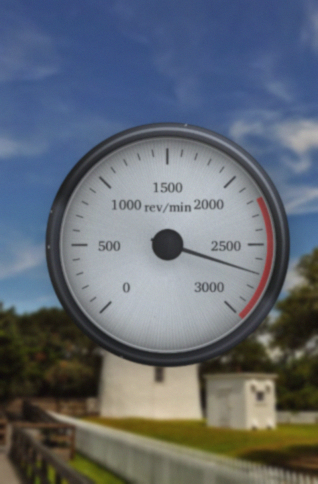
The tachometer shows 2700 rpm
